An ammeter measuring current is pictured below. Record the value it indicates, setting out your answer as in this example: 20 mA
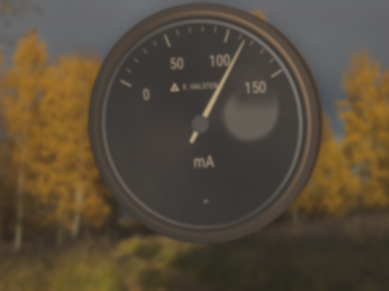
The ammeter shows 115 mA
